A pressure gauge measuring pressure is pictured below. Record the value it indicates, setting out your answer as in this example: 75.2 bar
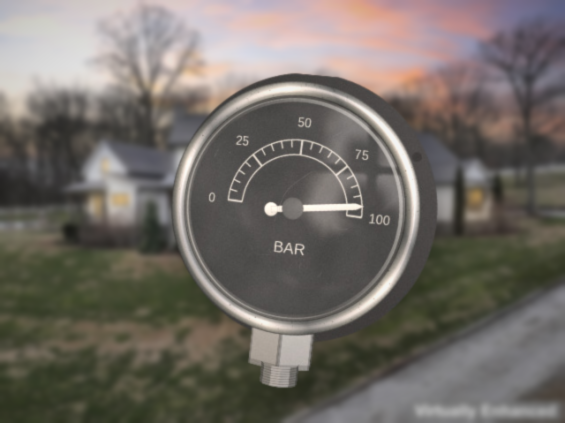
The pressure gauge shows 95 bar
